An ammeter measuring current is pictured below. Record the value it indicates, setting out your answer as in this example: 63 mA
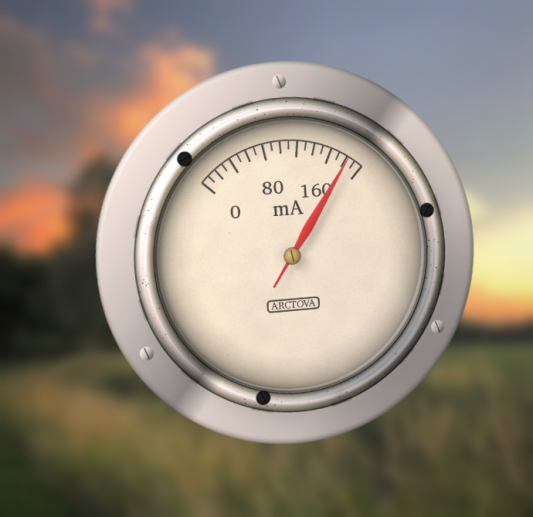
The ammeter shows 180 mA
